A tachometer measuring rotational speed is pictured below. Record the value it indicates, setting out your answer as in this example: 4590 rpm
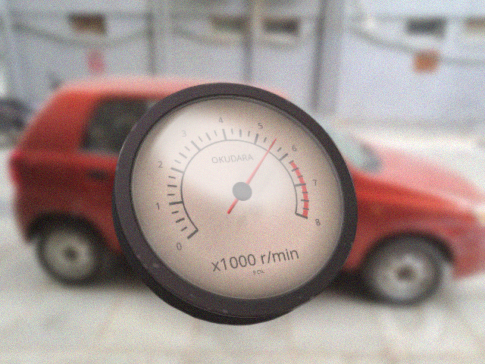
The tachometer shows 5500 rpm
